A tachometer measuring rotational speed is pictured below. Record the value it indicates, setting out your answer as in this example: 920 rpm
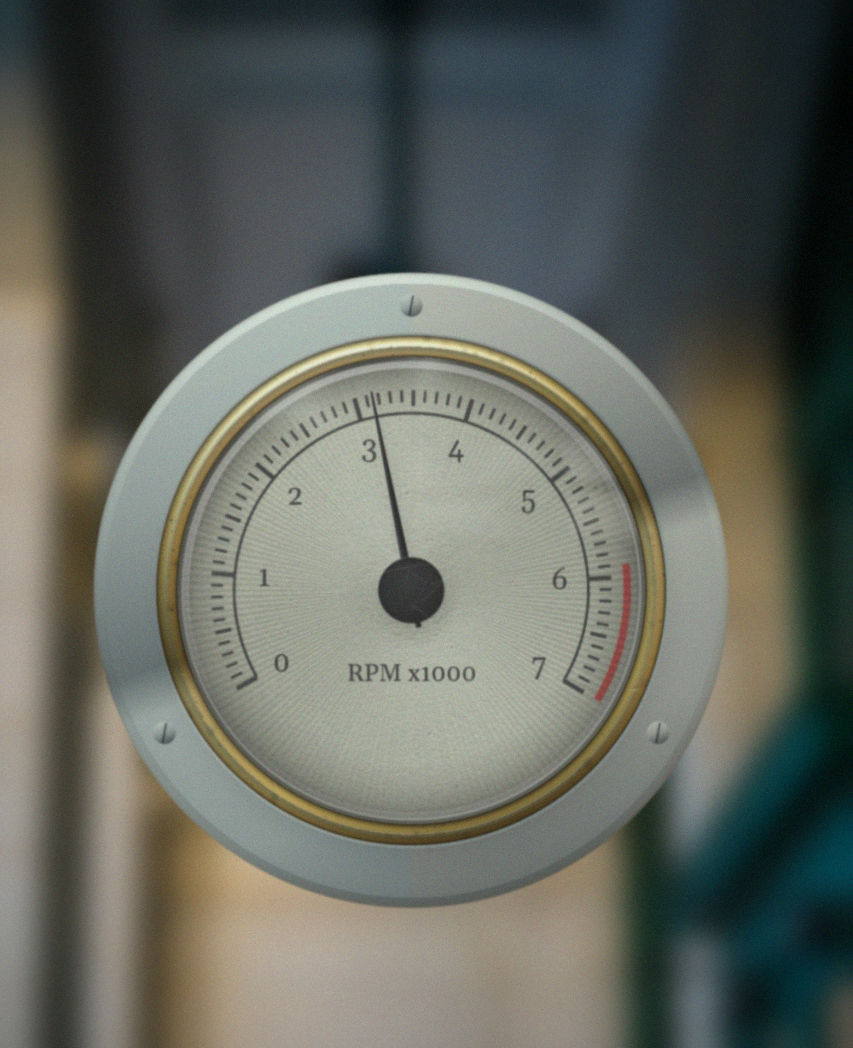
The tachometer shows 3150 rpm
